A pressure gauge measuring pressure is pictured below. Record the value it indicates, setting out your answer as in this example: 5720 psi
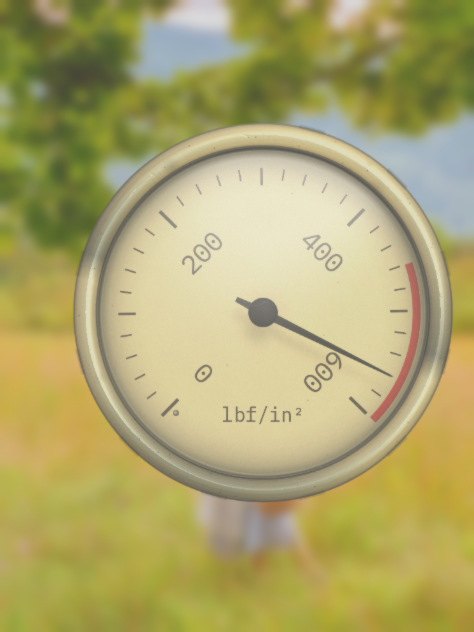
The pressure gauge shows 560 psi
